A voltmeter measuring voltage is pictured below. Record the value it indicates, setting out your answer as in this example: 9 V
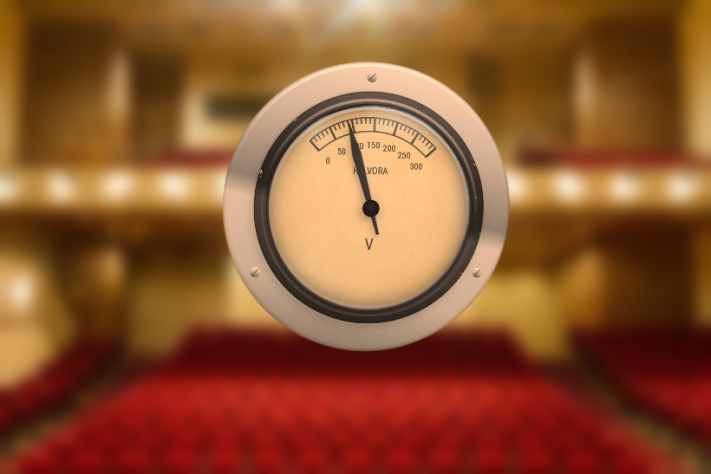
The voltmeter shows 90 V
